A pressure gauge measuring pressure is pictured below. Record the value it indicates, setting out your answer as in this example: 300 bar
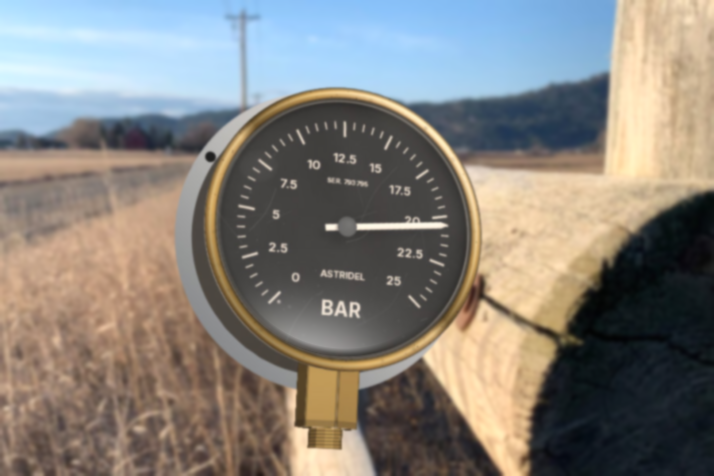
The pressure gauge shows 20.5 bar
